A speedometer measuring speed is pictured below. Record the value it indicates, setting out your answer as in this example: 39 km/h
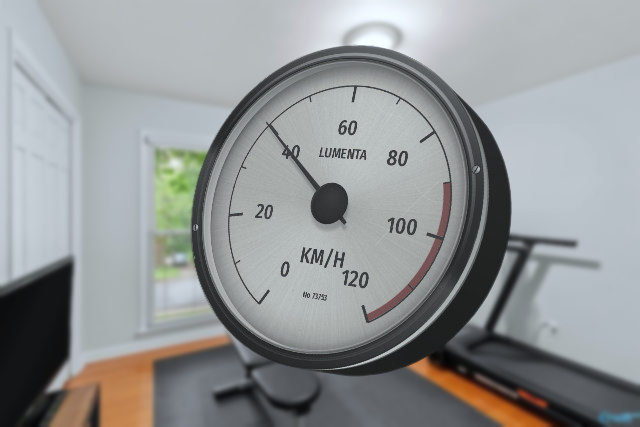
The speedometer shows 40 km/h
